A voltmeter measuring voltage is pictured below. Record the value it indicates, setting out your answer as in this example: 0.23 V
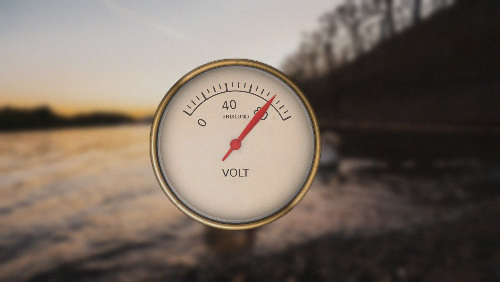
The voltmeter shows 80 V
